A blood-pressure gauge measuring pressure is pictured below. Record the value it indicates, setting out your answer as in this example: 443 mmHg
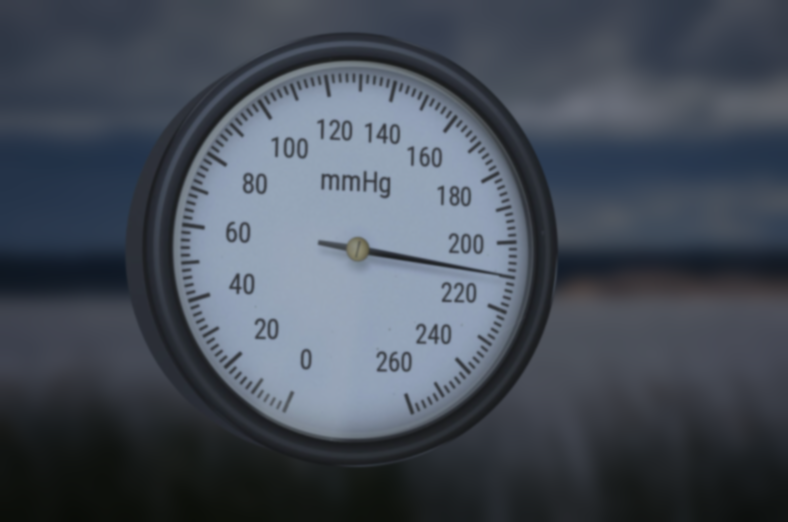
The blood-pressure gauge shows 210 mmHg
